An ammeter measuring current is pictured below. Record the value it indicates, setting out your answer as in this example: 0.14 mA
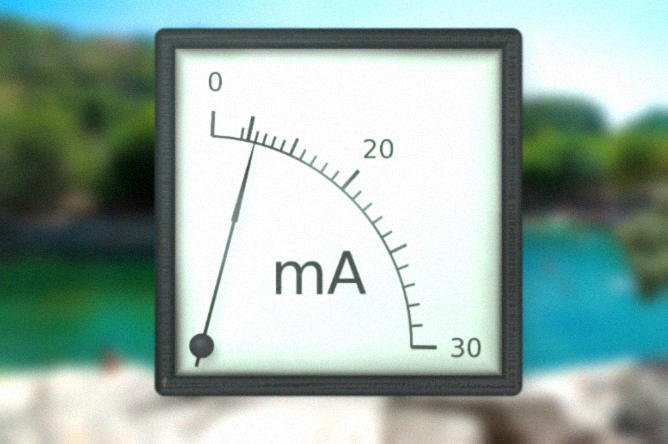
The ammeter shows 11 mA
